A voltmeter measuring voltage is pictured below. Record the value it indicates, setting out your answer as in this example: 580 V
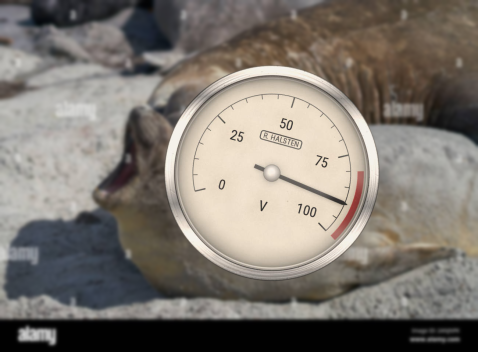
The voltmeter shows 90 V
